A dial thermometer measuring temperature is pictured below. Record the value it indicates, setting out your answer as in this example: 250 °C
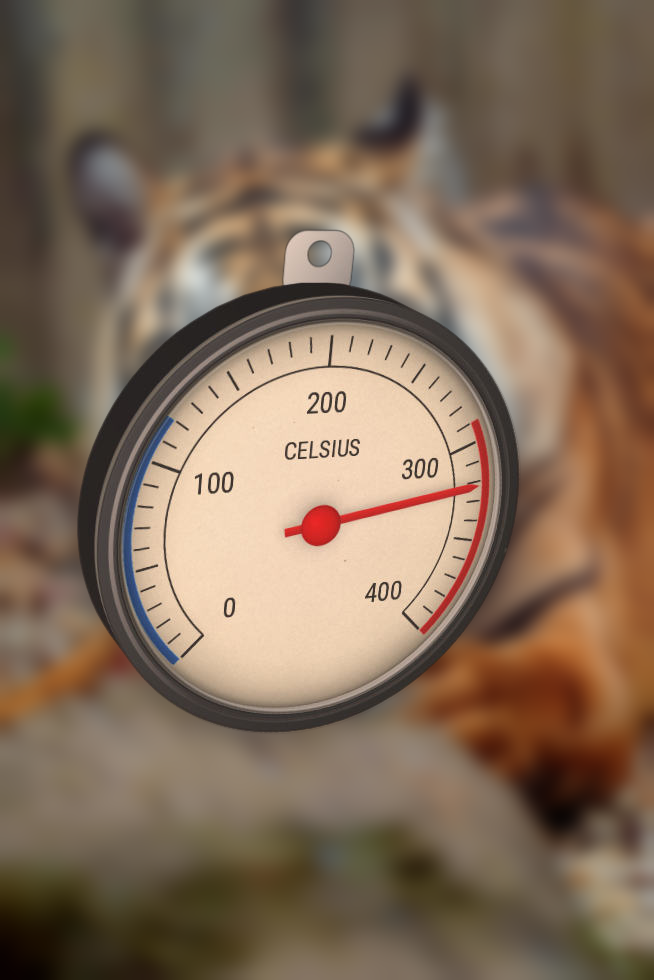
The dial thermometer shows 320 °C
